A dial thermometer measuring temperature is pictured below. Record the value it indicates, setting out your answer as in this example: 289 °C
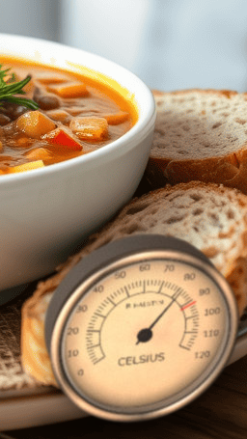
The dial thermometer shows 80 °C
